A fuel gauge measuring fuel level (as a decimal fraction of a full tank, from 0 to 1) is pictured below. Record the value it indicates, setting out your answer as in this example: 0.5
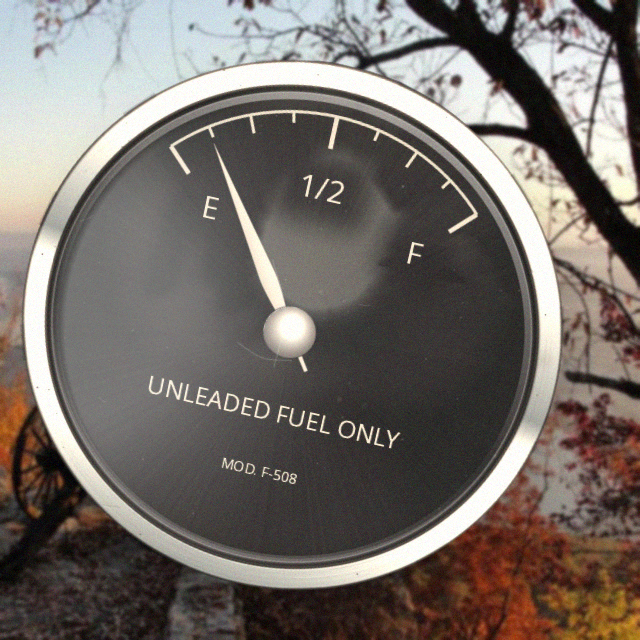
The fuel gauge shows 0.125
